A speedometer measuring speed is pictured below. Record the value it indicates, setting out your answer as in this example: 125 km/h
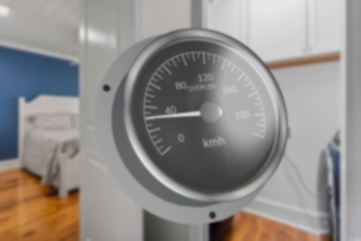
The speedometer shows 30 km/h
